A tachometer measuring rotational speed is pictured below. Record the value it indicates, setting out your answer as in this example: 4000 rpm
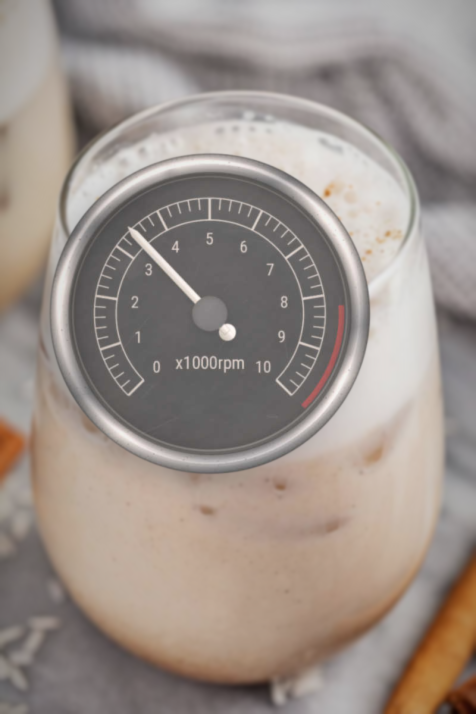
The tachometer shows 3400 rpm
